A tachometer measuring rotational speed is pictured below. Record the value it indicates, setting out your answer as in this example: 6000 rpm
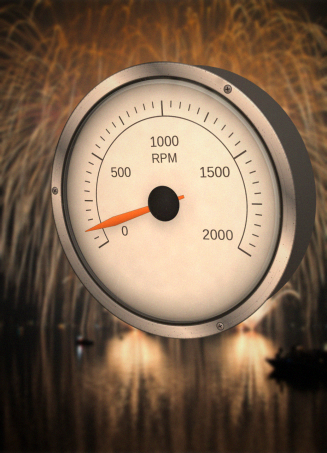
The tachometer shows 100 rpm
